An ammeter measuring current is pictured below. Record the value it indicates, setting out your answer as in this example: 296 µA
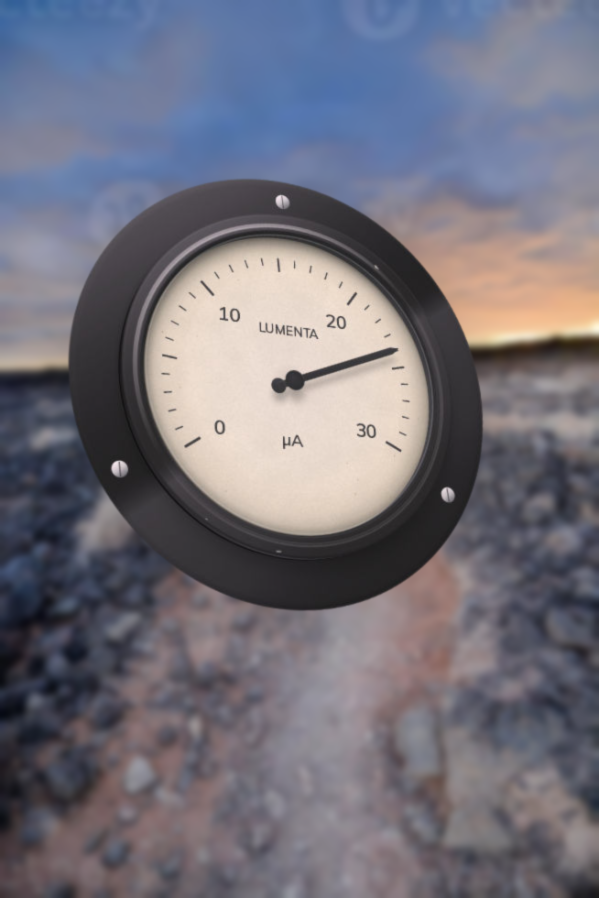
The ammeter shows 24 µA
